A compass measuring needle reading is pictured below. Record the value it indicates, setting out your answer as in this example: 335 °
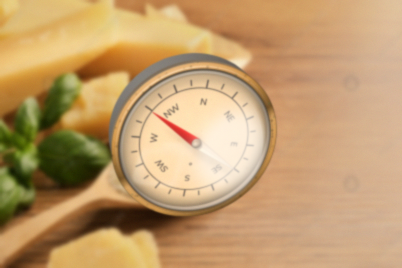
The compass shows 300 °
